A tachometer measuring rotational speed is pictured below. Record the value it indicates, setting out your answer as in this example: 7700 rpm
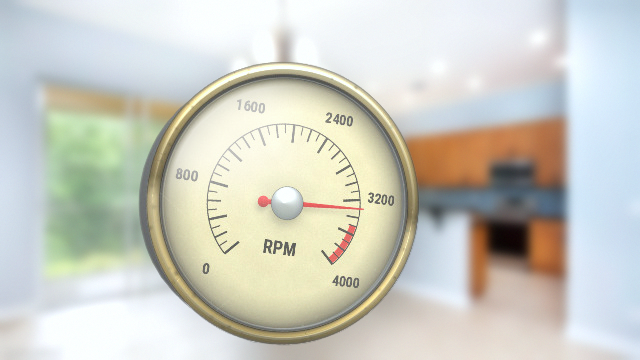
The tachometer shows 3300 rpm
